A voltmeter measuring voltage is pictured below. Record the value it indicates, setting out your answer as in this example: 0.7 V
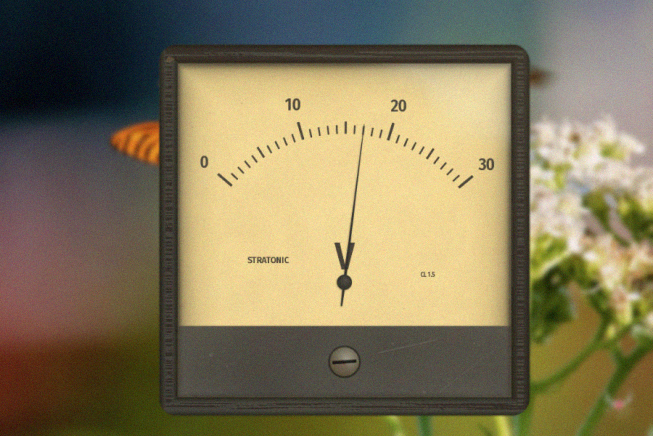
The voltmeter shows 17 V
